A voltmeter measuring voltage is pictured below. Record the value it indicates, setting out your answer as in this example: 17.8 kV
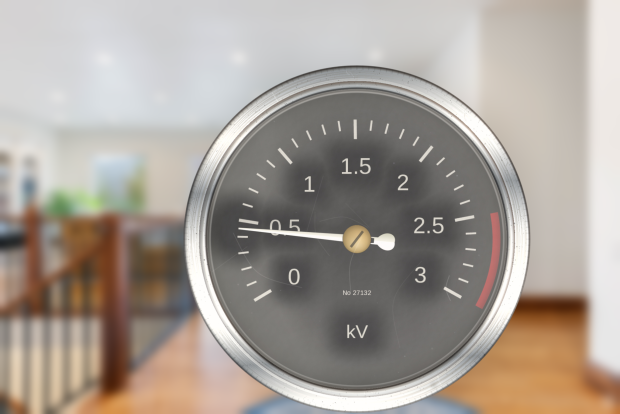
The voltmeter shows 0.45 kV
